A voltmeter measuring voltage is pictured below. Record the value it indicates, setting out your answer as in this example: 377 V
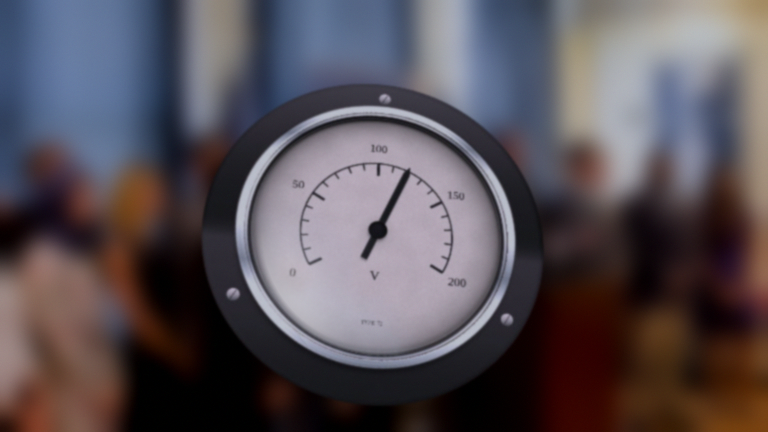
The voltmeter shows 120 V
